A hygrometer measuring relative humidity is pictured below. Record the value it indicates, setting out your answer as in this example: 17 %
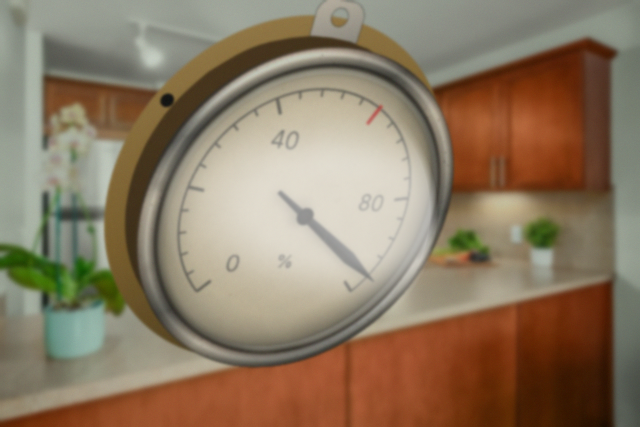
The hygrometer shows 96 %
